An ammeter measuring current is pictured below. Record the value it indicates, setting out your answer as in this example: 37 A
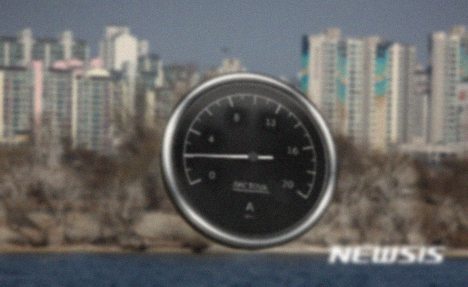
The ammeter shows 2 A
